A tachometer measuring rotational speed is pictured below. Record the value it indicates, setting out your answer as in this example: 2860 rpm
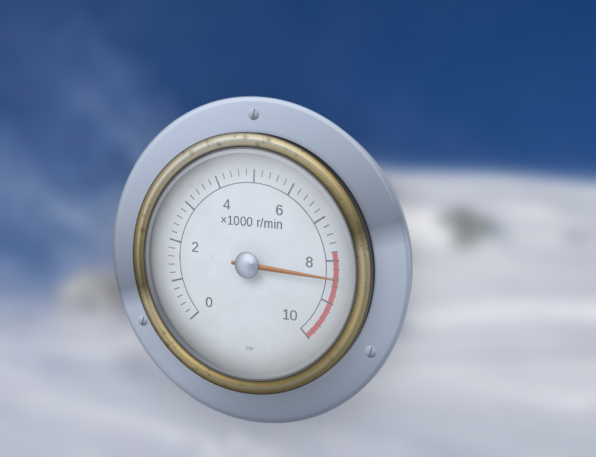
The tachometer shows 8400 rpm
